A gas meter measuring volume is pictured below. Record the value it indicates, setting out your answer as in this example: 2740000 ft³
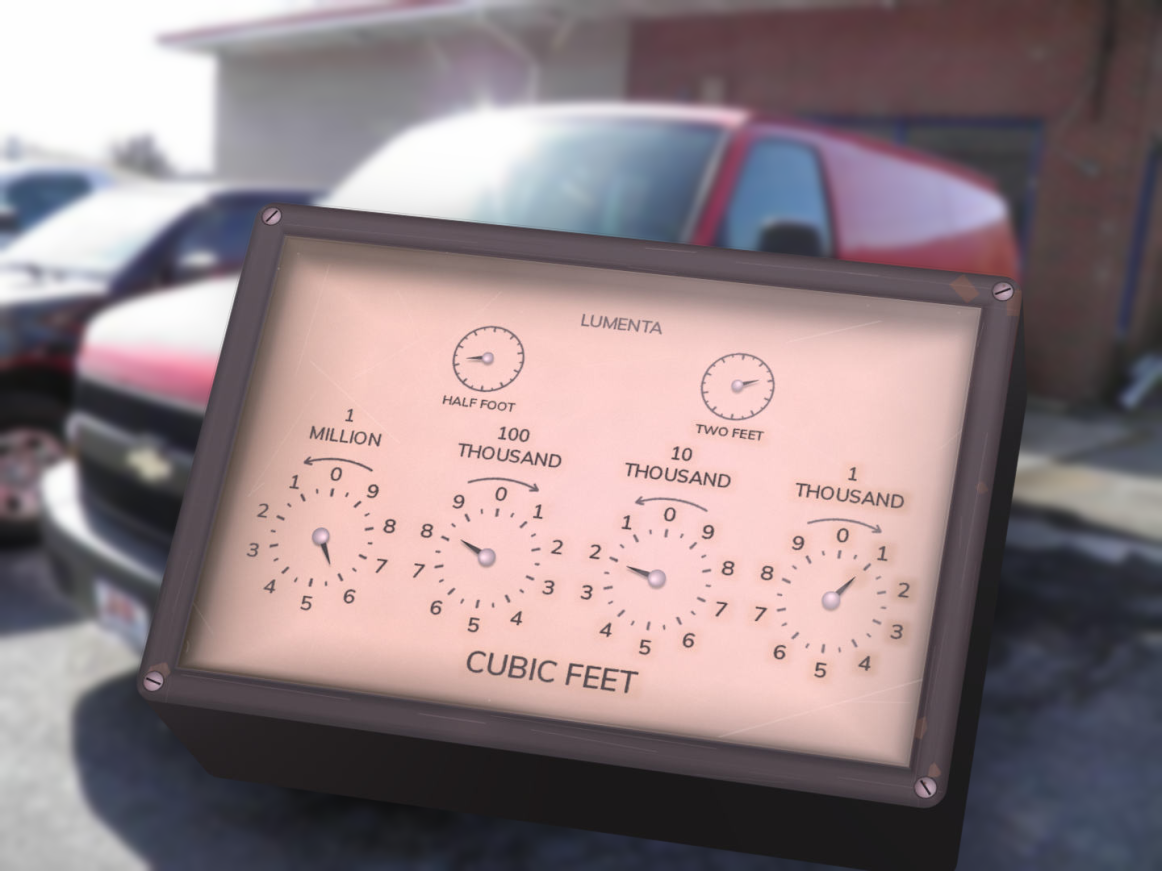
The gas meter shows 582100 ft³
